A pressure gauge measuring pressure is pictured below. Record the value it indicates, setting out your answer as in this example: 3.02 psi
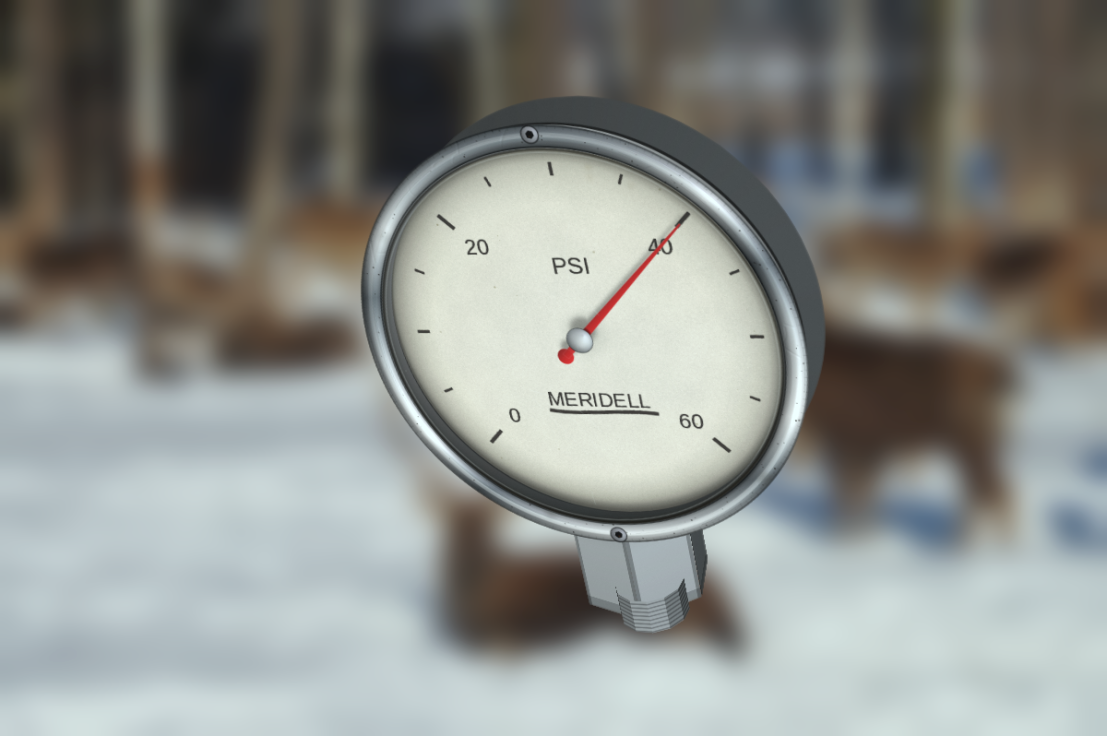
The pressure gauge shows 40 psi
